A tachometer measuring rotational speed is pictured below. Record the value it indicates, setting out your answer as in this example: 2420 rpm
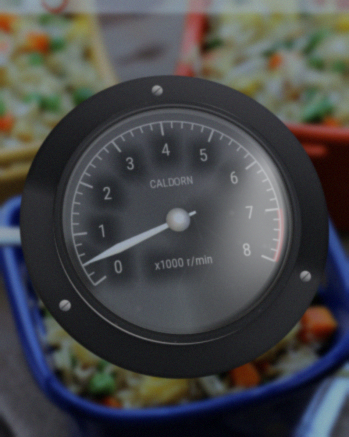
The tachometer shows 400 rpm
